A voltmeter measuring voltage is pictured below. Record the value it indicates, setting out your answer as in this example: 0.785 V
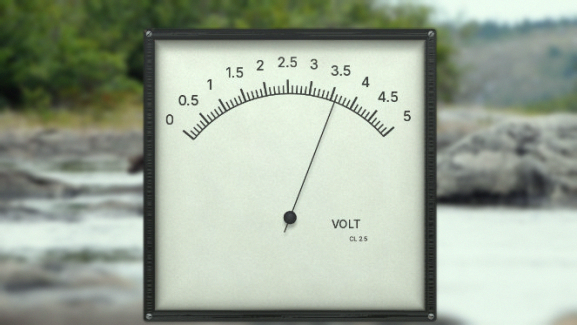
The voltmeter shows 3.6 V
